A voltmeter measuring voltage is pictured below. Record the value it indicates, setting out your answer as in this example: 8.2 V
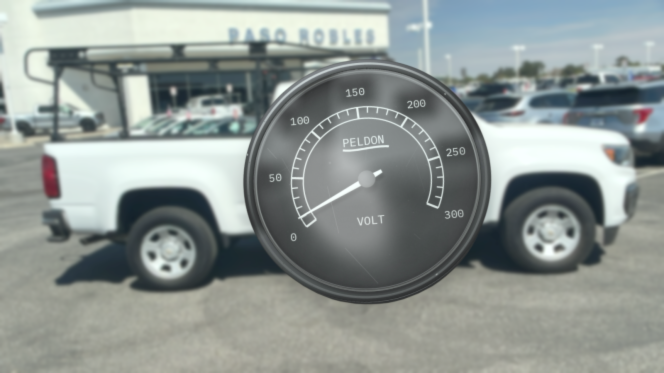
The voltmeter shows 10 V
